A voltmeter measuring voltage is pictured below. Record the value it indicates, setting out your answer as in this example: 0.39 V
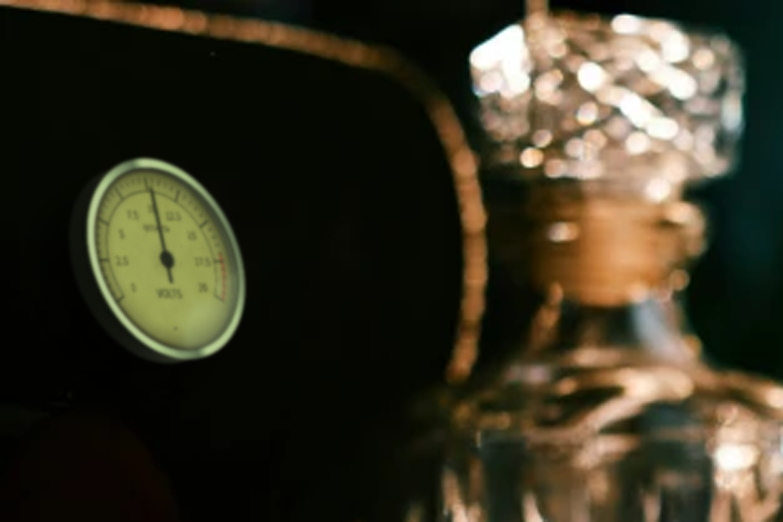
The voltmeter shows 10 V
